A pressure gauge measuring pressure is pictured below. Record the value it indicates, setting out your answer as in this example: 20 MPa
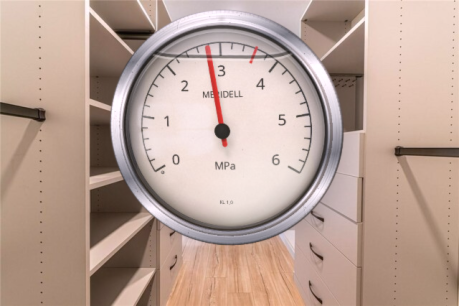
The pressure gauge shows 2.8 MPa
